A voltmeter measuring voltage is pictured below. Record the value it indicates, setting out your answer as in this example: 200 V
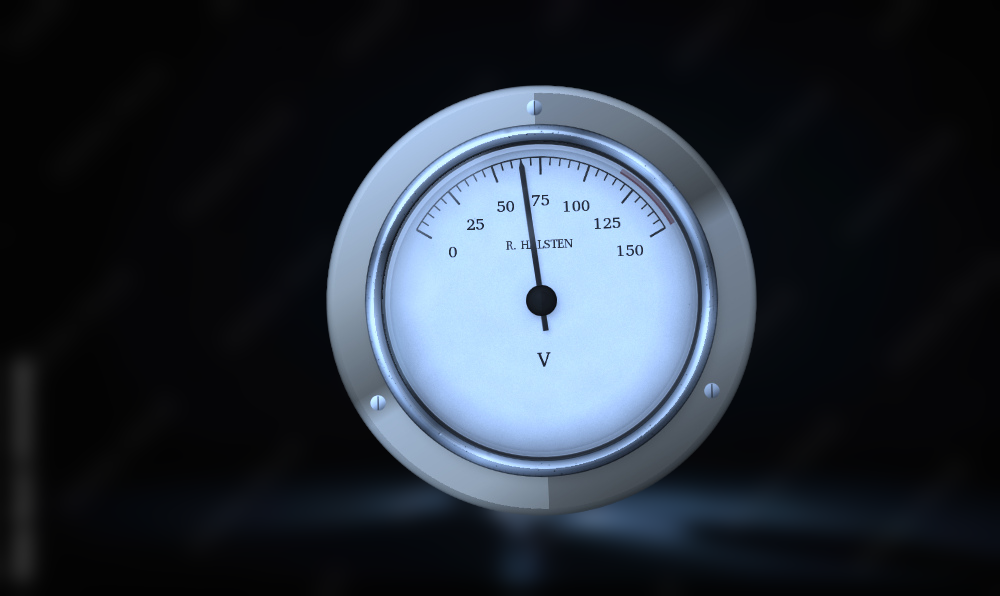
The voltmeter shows 65 V
